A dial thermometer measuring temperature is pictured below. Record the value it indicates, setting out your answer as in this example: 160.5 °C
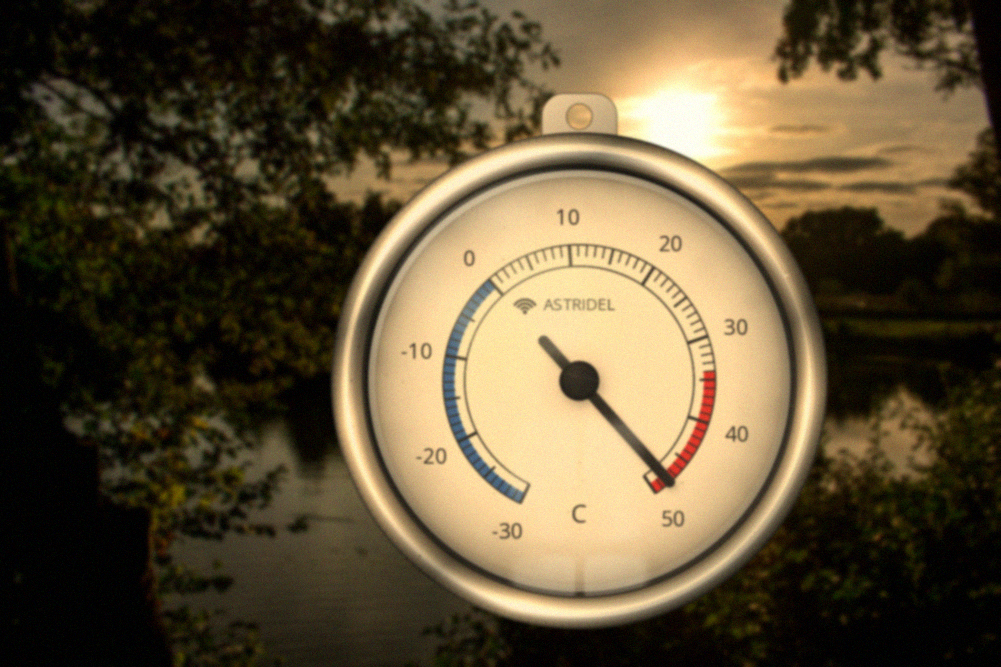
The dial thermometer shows 48 °C
